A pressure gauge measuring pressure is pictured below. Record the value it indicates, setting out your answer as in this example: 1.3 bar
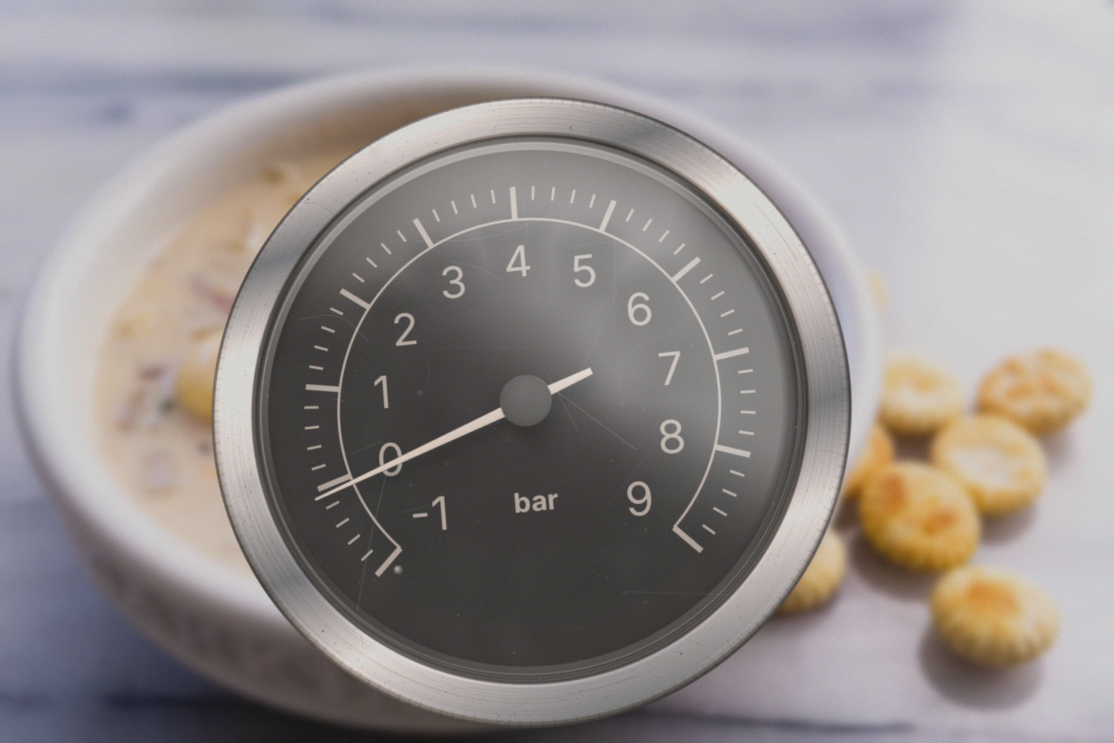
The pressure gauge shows -0.1 bar
